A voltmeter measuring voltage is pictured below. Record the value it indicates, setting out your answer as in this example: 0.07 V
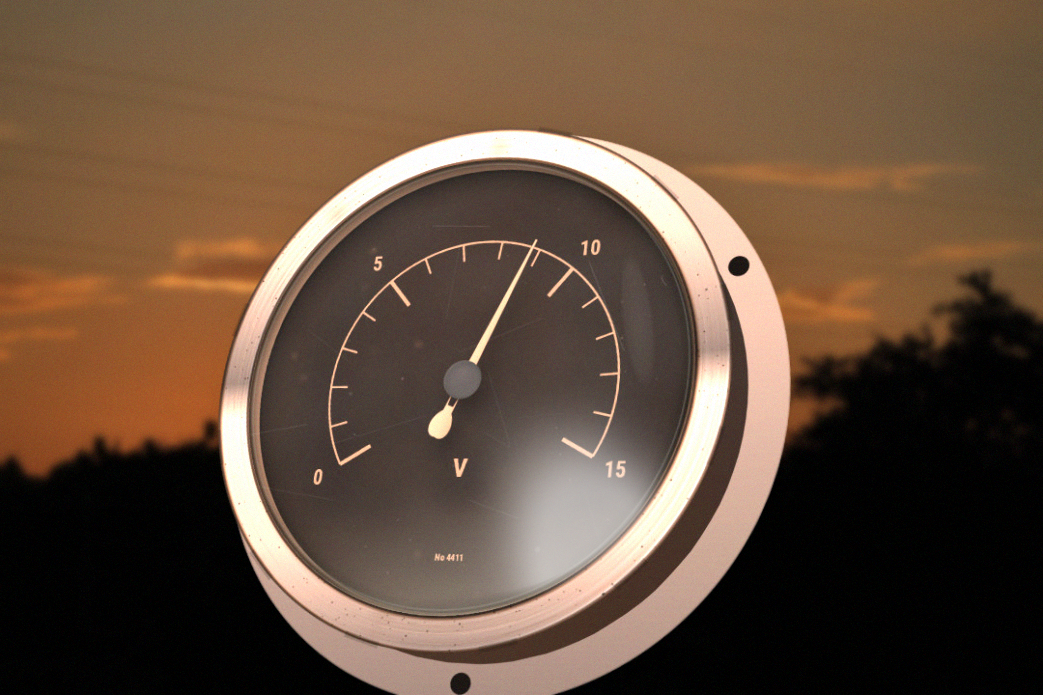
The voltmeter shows 9 V
